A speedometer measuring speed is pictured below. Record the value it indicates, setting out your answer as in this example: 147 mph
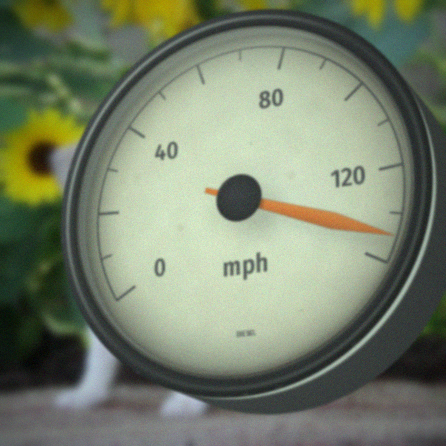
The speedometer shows 135 mph
